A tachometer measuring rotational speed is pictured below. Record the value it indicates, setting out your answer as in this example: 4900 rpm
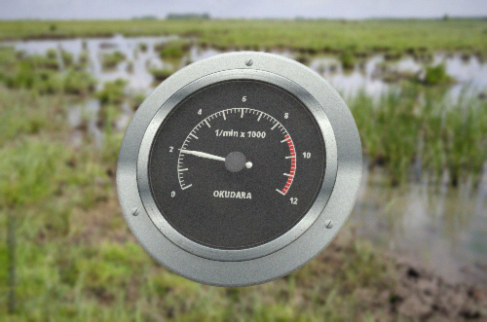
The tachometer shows 2000 rpm
